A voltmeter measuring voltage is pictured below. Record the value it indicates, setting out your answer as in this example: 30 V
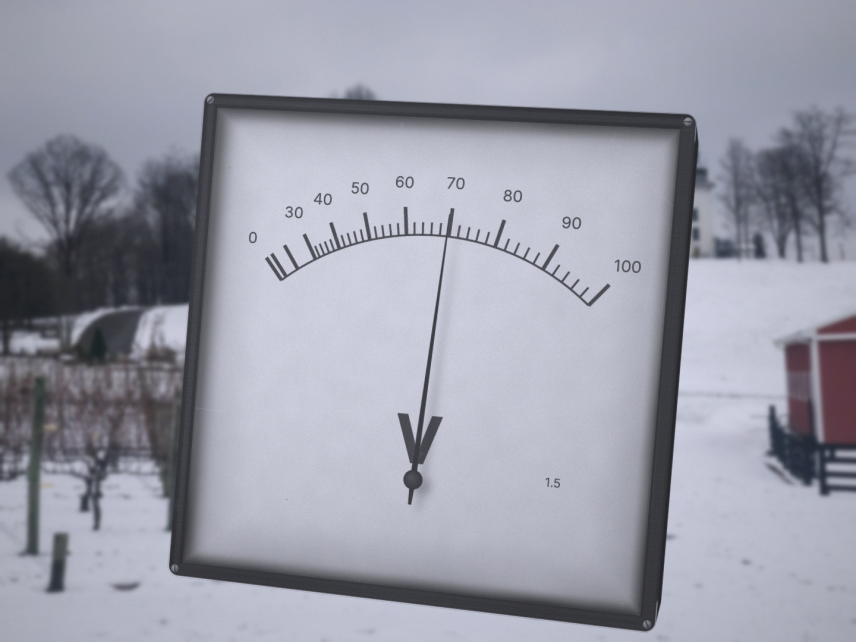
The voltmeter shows 70 V
